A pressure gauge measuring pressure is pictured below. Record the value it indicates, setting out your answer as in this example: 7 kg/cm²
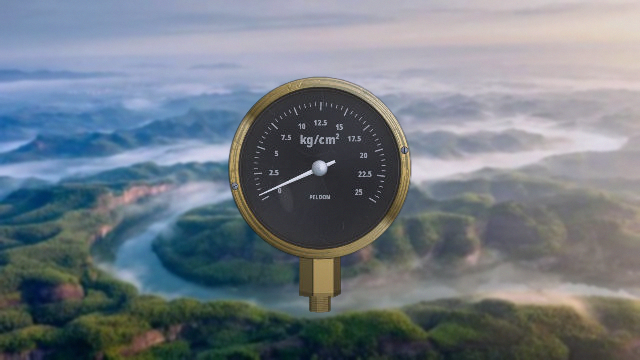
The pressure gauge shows 0.5 kg/cm²
